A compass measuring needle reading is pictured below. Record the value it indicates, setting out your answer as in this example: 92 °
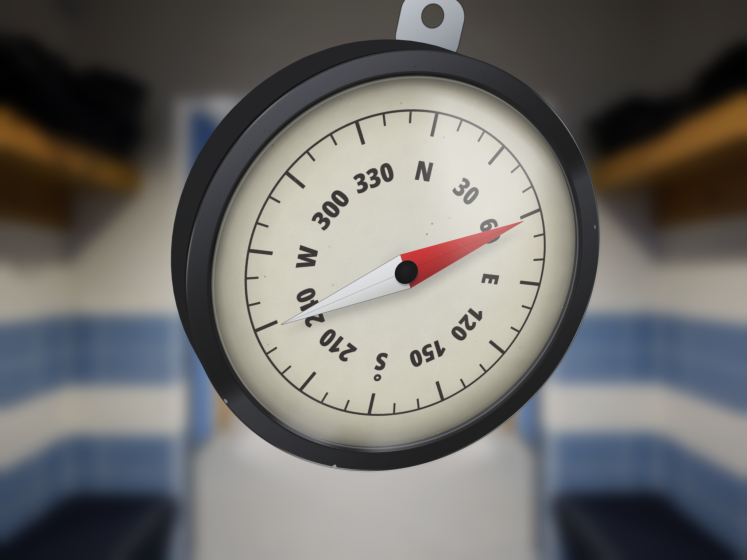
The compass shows 60 °
